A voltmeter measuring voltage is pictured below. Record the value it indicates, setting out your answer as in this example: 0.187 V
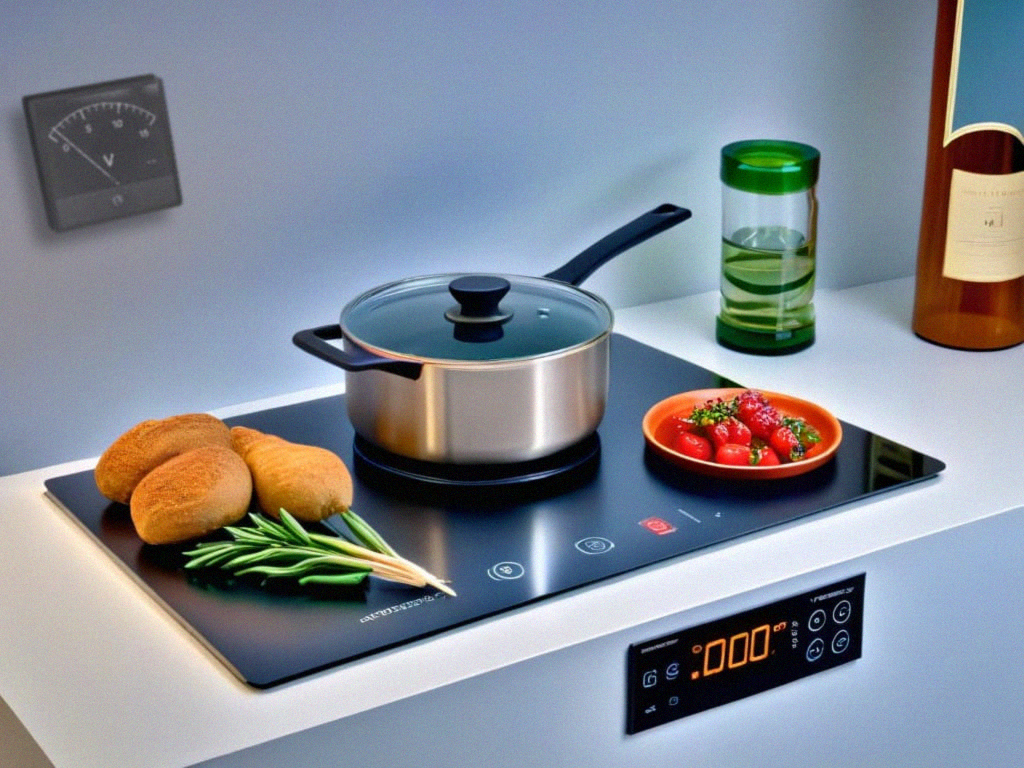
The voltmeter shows 1 V
